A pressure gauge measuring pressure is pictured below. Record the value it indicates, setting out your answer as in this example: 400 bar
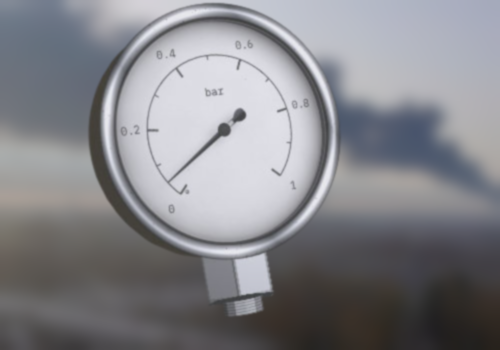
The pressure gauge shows 0.05 bar
